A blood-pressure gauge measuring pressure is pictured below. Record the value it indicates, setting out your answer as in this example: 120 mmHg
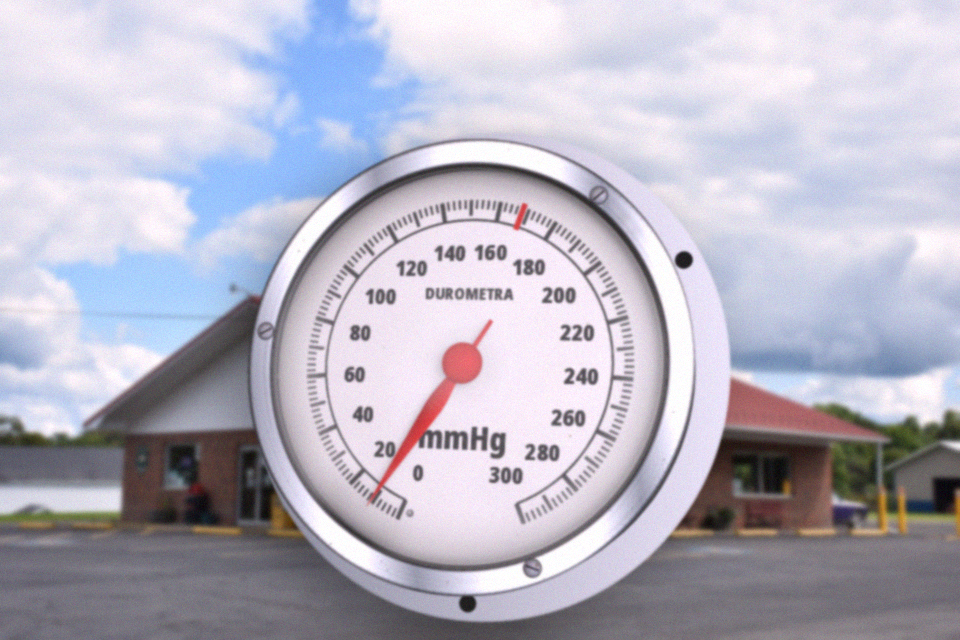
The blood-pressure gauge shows 10 mmHg
